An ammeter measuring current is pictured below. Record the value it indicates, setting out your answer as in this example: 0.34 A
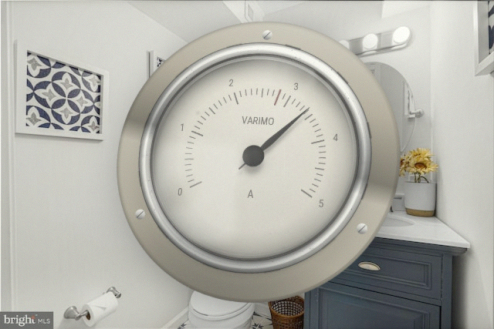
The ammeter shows 3.4 A
